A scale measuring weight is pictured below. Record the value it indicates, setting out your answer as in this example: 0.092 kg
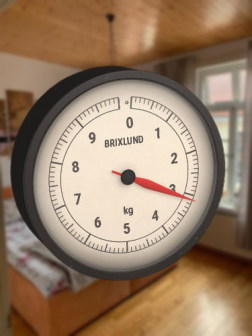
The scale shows 3.1 kg
